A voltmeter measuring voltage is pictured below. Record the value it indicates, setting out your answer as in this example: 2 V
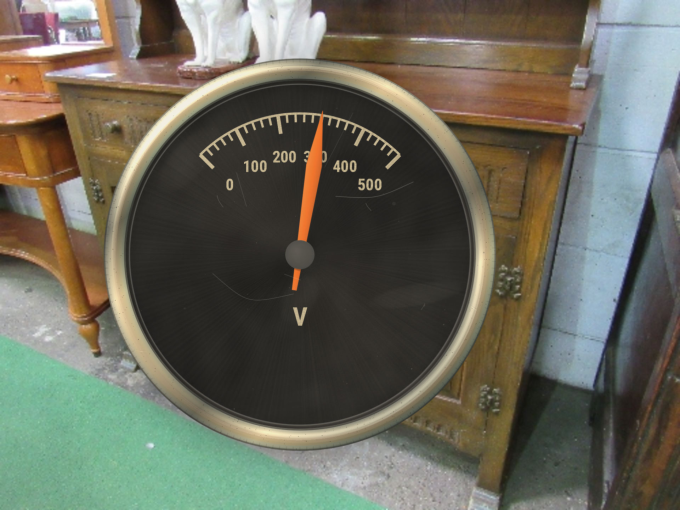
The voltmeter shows 300 V
